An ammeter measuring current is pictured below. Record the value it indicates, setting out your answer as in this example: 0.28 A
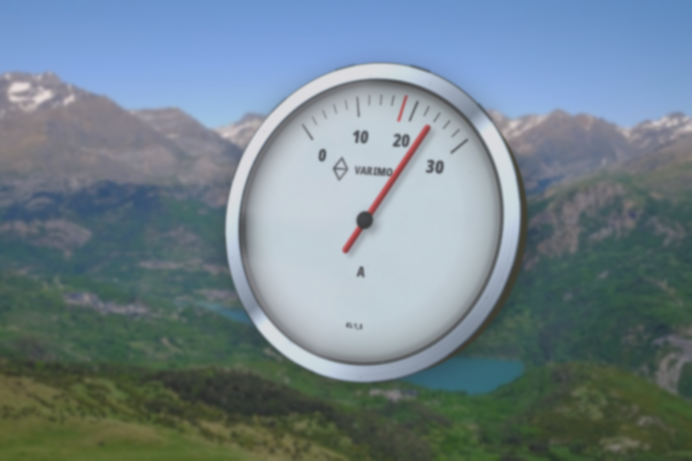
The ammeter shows 24 A
